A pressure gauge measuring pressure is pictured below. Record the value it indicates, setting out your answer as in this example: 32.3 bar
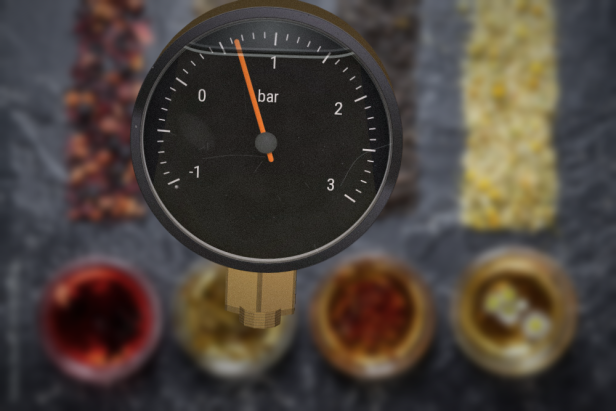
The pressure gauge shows 0.65 bar
